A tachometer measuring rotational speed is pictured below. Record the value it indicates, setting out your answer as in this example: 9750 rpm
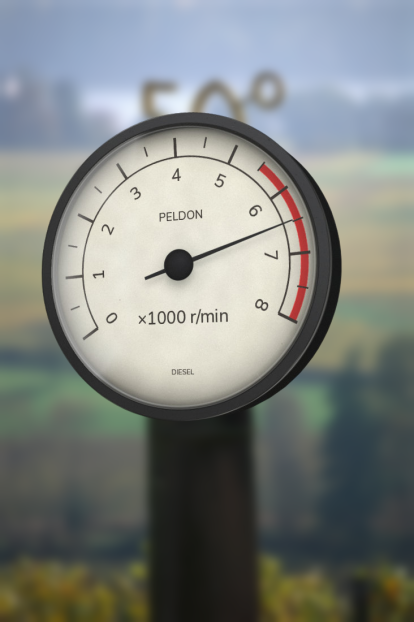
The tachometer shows 6500 rpm
